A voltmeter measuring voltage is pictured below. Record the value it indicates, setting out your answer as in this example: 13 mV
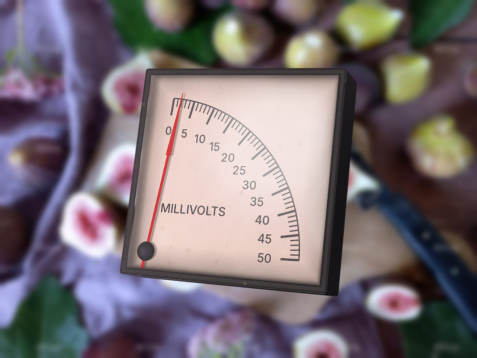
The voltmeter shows 2 mV
